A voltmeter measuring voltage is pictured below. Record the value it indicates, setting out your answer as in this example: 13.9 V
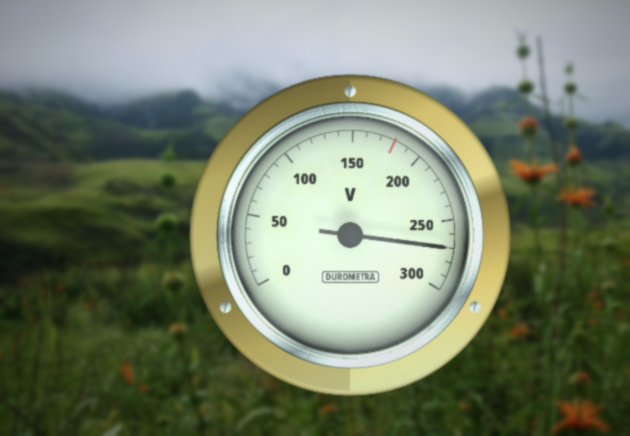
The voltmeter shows 270 V
